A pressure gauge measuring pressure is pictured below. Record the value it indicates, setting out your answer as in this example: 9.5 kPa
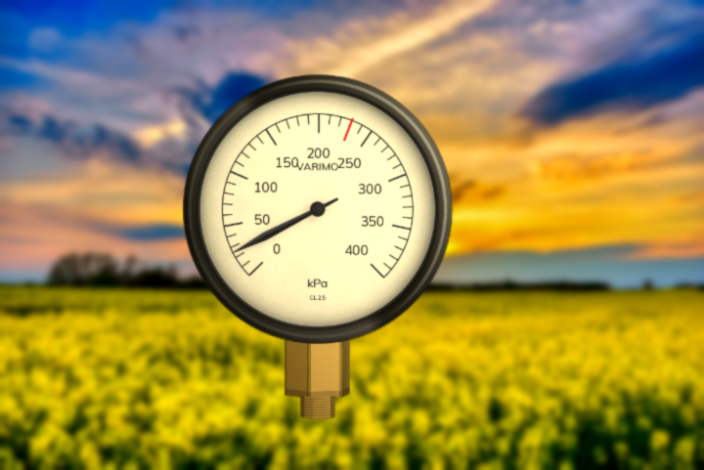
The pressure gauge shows 25 kPa
